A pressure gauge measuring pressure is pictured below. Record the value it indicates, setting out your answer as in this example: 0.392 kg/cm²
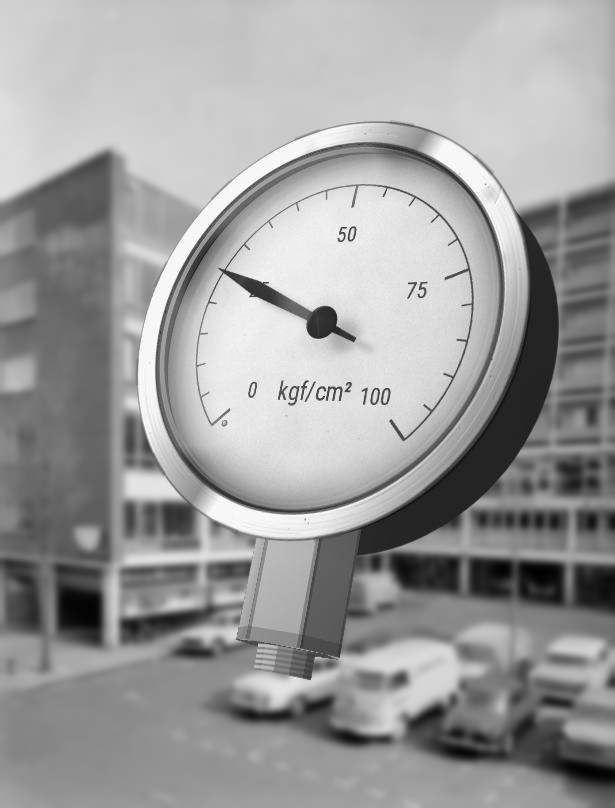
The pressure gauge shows 25 kg/cm²
